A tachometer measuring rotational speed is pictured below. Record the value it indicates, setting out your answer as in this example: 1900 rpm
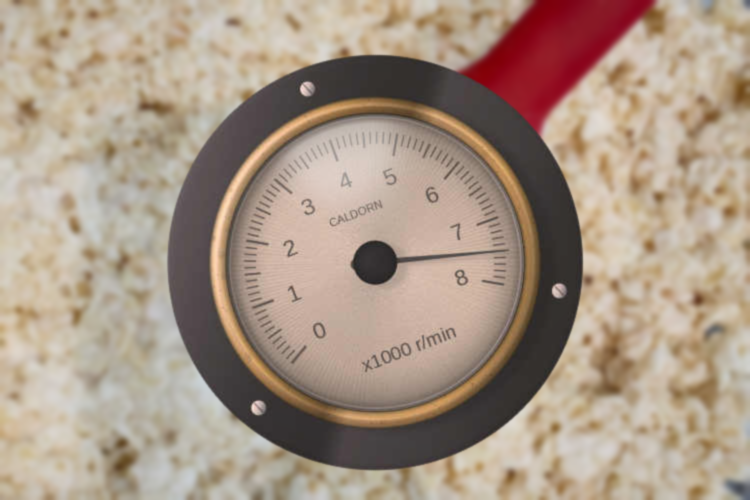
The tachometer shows 7500 rpm
